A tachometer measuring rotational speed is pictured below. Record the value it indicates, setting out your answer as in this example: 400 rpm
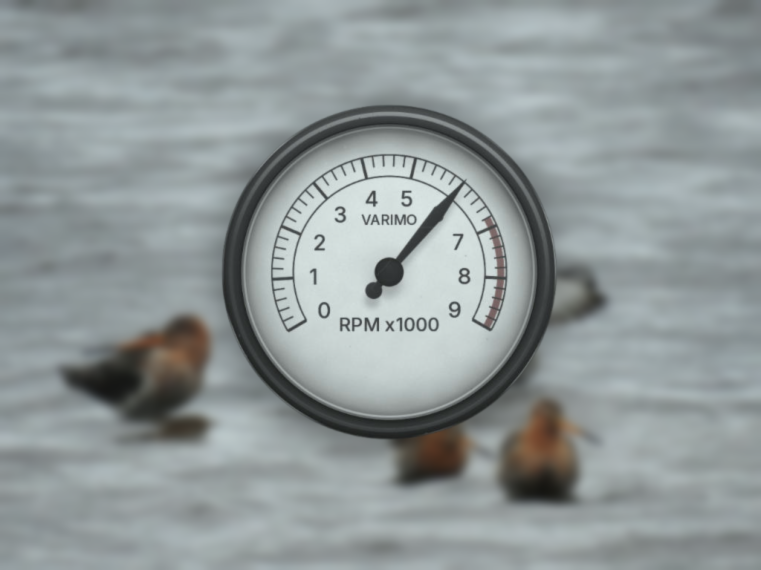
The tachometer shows 6000 rpm
